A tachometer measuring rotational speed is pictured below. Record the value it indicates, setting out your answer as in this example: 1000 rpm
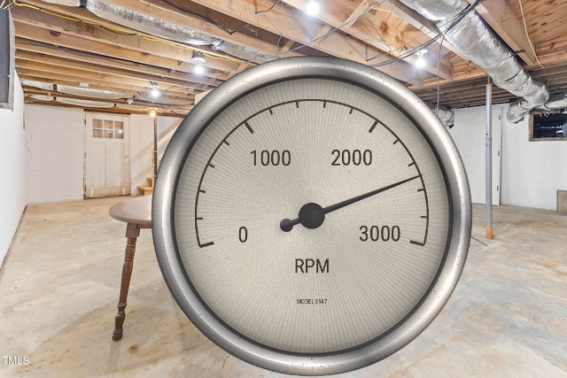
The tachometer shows 2500 rpm
